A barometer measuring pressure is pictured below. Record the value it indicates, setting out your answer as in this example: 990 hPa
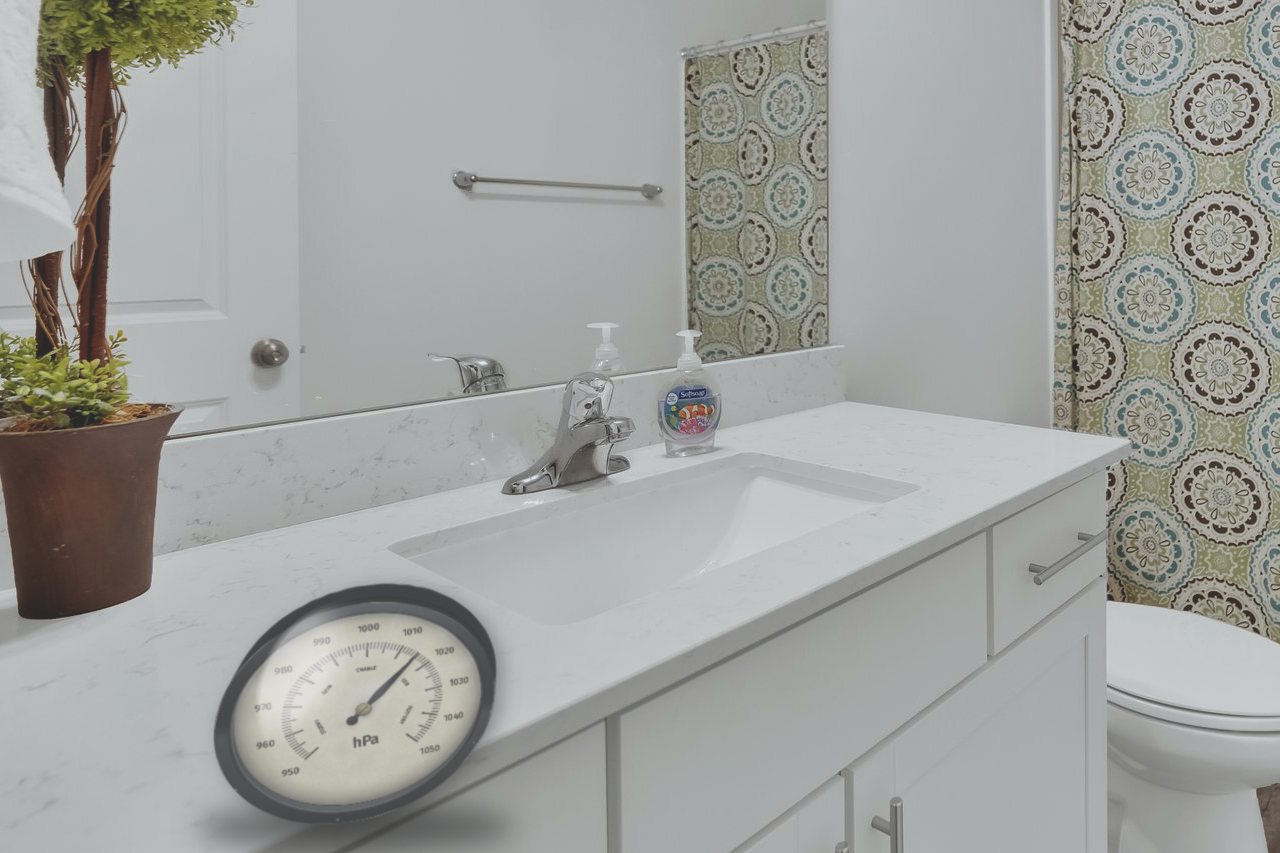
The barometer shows 1015 hPa
